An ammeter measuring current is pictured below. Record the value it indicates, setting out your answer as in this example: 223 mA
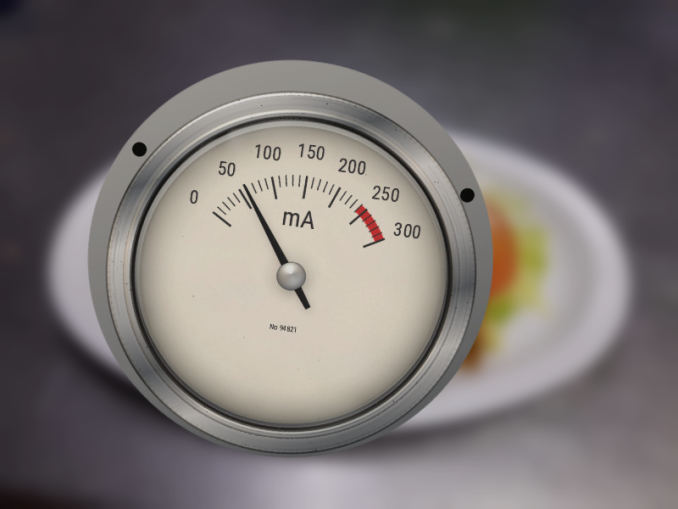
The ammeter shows 60 mA
